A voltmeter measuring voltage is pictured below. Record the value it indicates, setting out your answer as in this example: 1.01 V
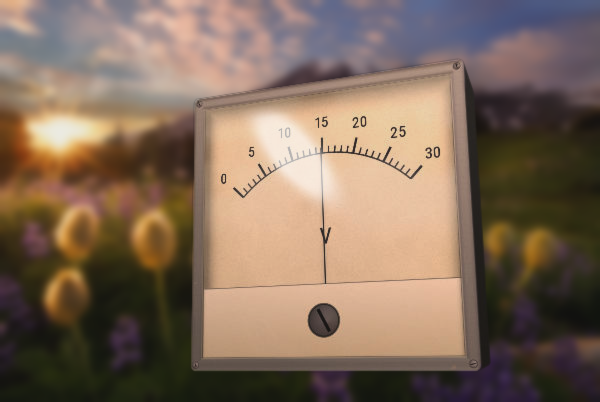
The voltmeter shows 15 V
